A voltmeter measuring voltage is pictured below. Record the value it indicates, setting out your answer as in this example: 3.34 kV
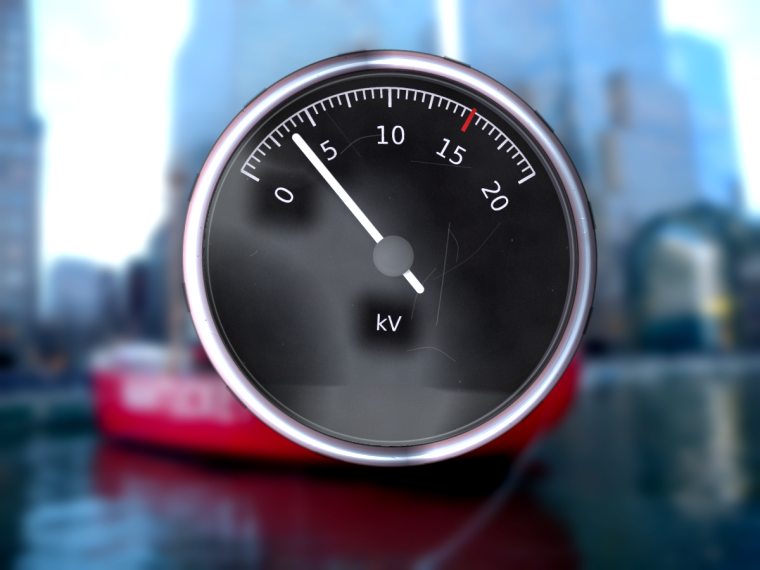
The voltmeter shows 3.5 kV
